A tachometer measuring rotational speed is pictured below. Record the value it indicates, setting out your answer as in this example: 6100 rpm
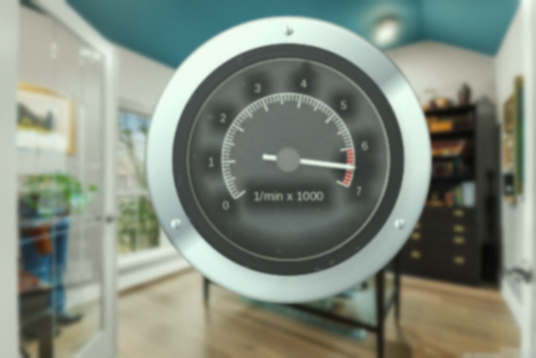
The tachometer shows 6500 rpm
